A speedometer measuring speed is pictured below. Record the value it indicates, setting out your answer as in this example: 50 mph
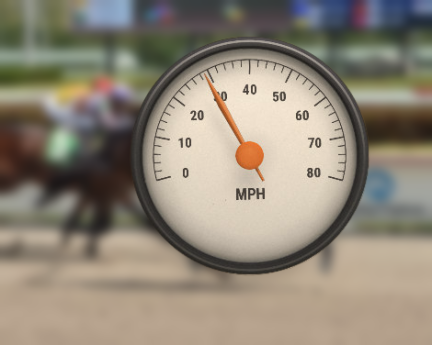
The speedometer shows 29 mph
